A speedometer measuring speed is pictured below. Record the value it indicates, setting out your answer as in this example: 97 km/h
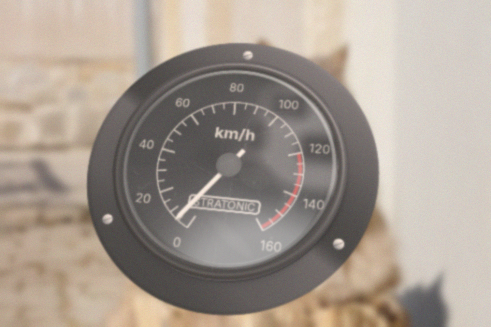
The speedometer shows 5 km/h
